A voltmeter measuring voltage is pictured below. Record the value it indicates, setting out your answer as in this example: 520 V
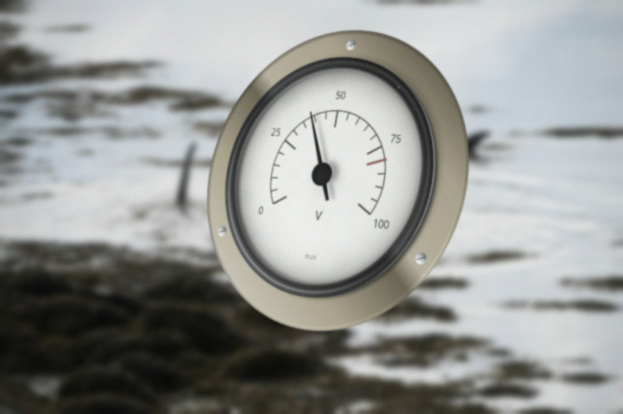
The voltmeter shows 40 V
